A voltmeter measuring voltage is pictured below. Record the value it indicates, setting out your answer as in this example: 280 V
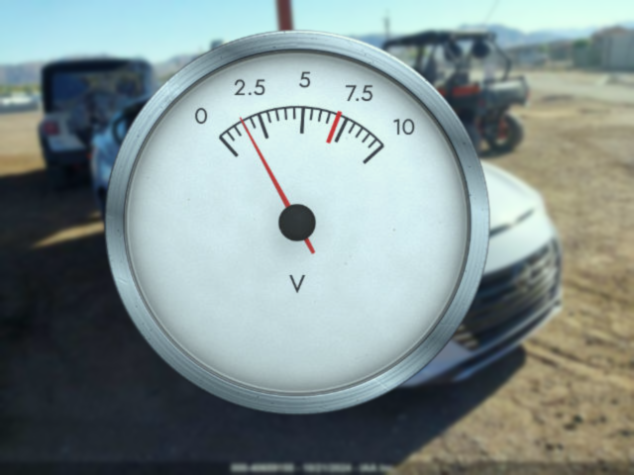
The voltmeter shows 1.5 V
